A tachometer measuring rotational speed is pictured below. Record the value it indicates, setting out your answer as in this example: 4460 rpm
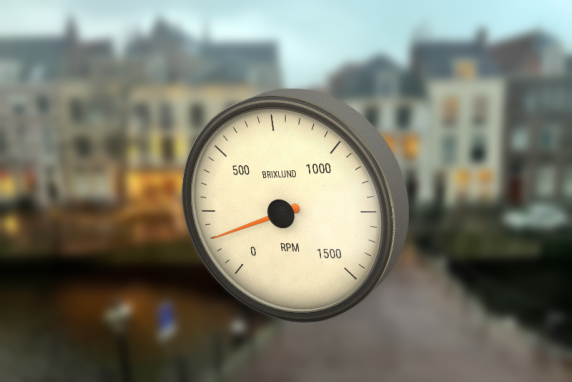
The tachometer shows 150 rpm
